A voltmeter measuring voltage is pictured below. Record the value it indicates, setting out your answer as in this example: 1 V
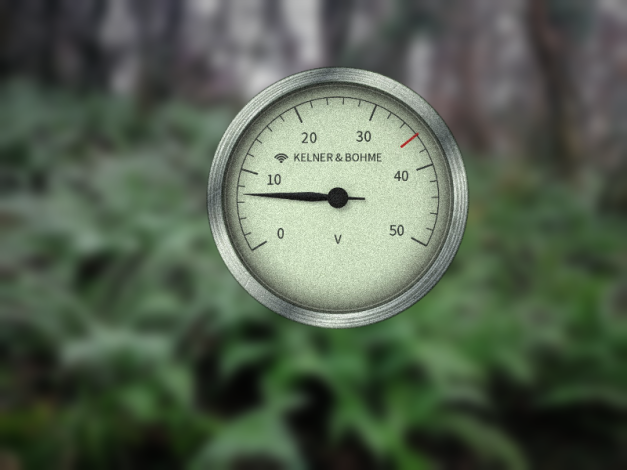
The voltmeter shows 7 V
